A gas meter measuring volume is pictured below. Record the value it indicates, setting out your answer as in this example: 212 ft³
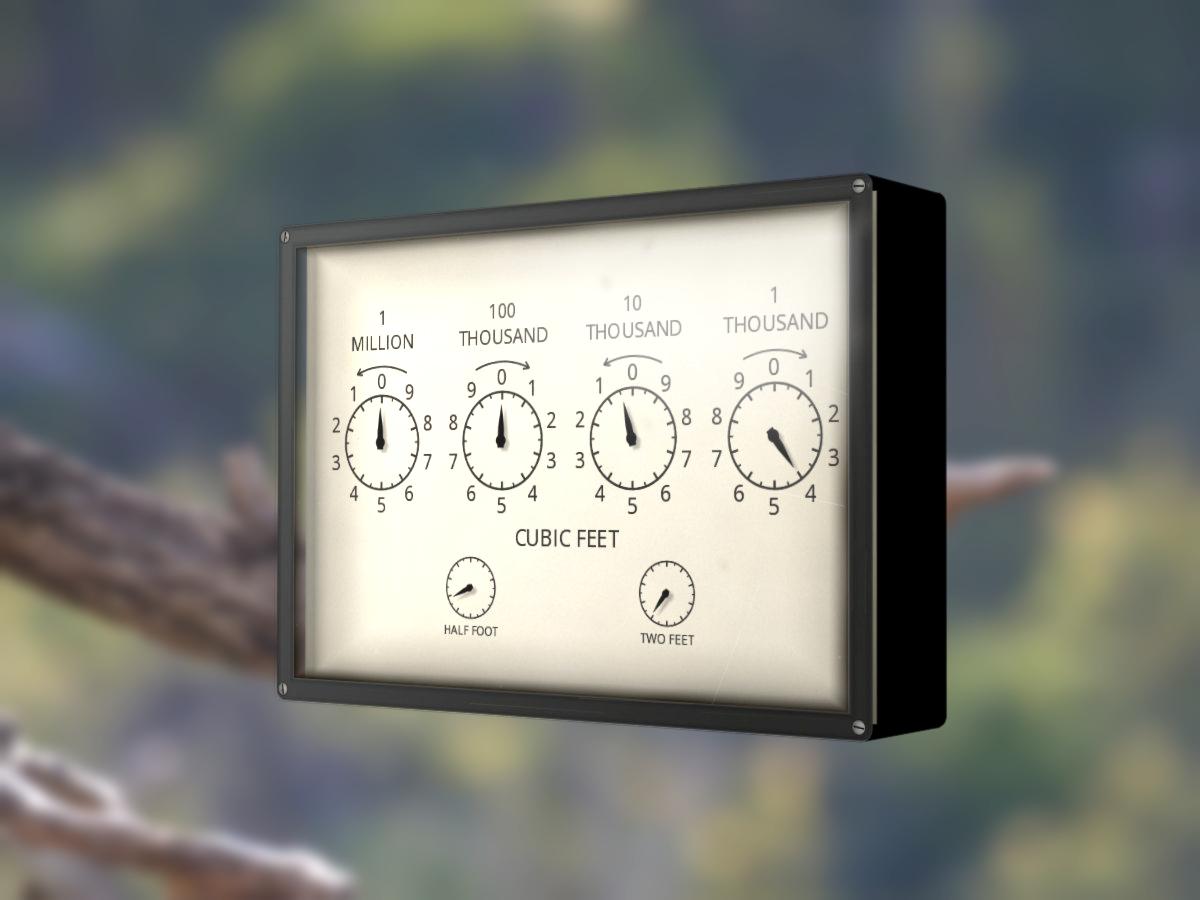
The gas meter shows 400 ft³
